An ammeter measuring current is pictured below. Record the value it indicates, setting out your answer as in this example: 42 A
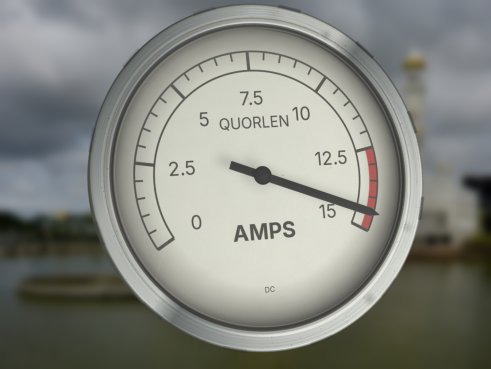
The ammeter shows 14.5 A
